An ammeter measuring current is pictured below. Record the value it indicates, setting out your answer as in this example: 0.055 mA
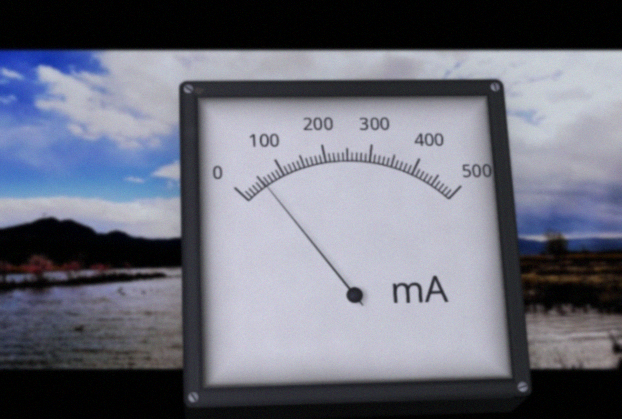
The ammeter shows 50 mA
